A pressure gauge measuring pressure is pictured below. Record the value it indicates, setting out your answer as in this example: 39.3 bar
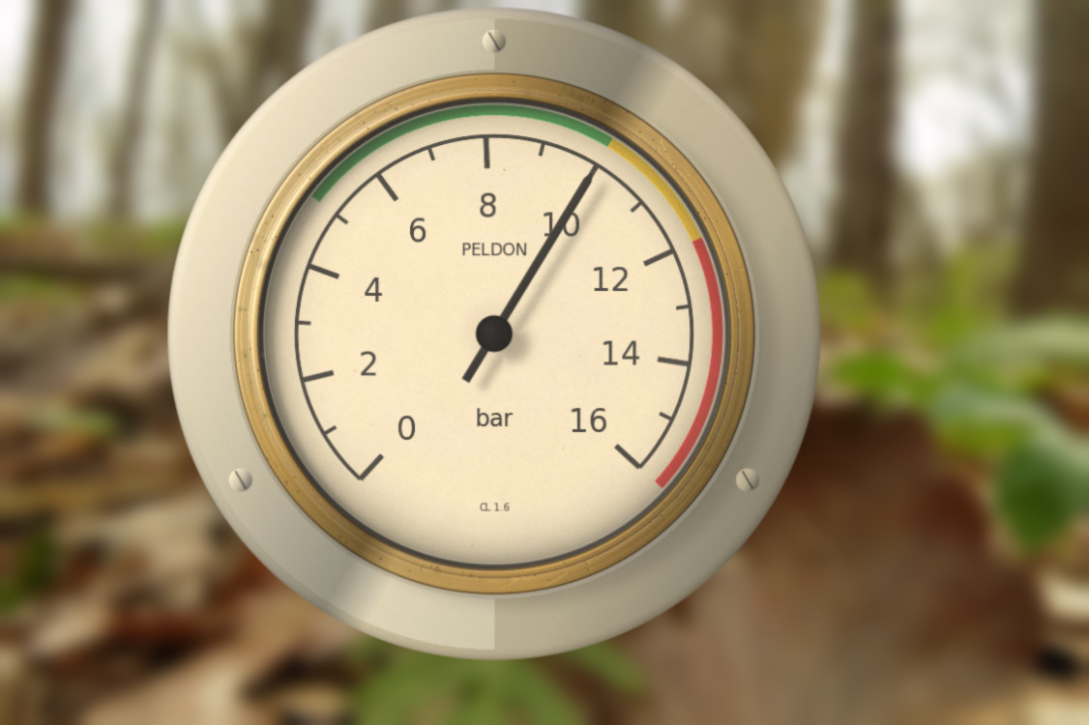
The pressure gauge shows 10 bar
